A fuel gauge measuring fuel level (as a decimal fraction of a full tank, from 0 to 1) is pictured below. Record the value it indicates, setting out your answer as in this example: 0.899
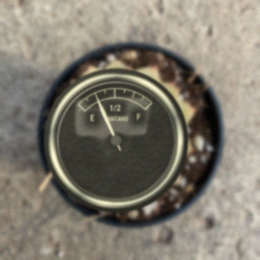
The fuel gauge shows 0.25
